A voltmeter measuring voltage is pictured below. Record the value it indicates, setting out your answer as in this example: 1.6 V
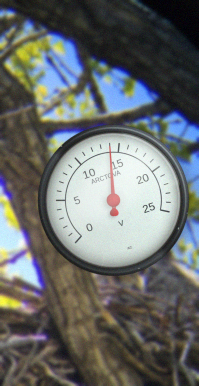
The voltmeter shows 14 V
